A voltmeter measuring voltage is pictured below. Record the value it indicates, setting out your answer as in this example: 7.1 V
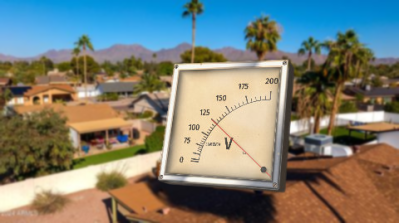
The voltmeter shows 125 V
